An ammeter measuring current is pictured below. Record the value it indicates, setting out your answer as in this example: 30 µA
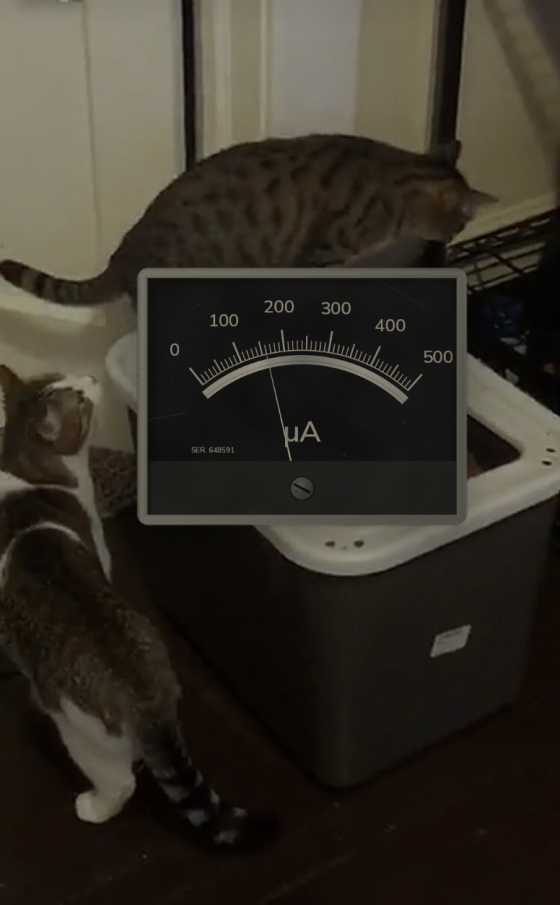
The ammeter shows 160 µA
